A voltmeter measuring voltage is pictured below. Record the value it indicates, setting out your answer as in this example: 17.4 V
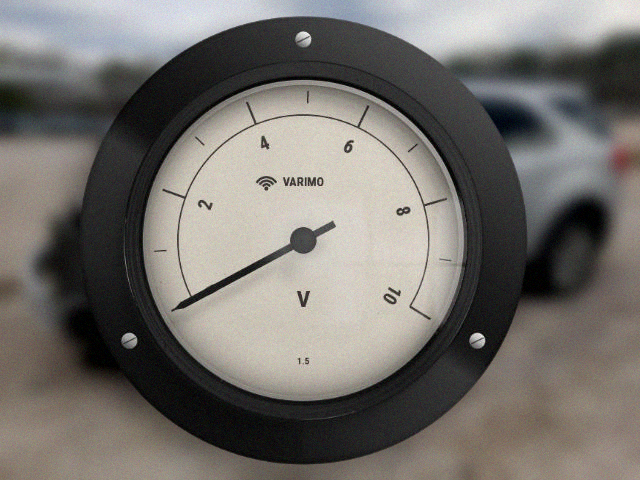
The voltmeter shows 0 V
